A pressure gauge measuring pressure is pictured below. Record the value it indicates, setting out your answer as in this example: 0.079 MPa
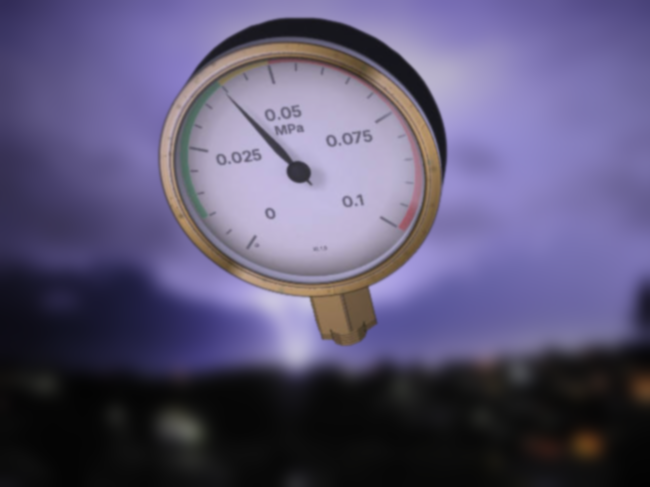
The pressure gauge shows 0.04 MPa
